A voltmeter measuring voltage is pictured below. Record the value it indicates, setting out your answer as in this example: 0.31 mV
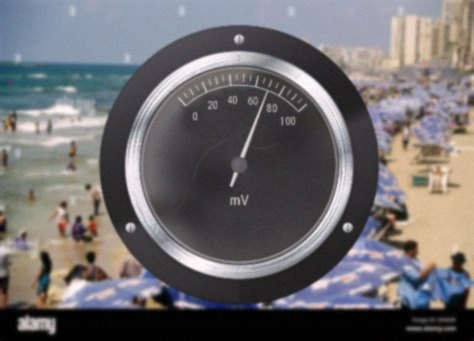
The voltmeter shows 70 mV
